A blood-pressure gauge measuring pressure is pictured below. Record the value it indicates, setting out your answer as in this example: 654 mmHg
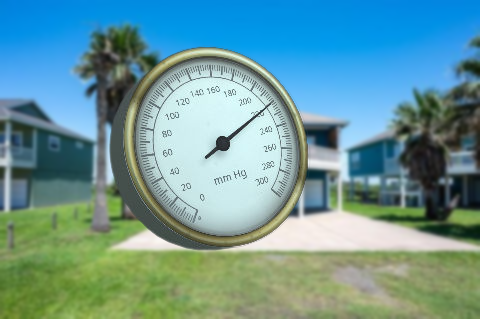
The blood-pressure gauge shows 220 mmHg
